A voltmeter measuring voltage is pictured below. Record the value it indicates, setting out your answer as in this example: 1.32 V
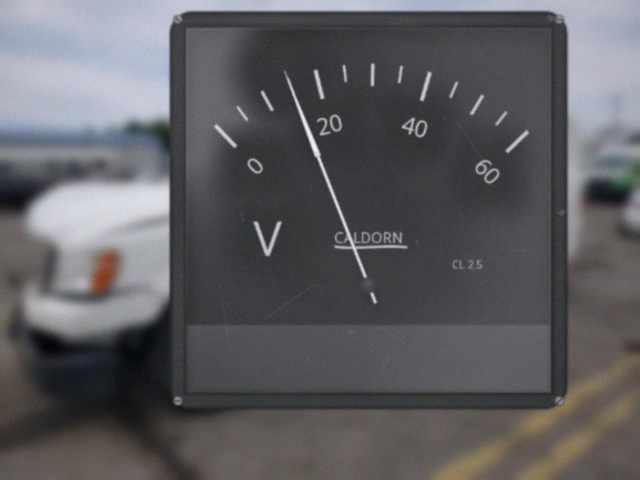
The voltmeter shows 15 V
